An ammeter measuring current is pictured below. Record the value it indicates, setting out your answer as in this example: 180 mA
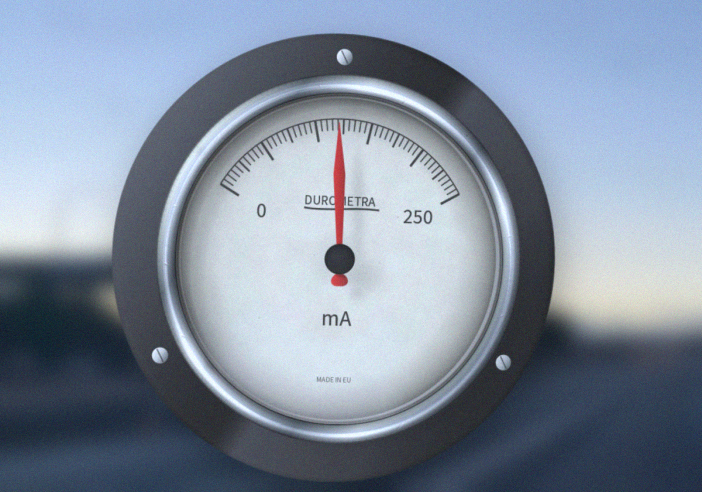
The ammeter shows 120 mA
